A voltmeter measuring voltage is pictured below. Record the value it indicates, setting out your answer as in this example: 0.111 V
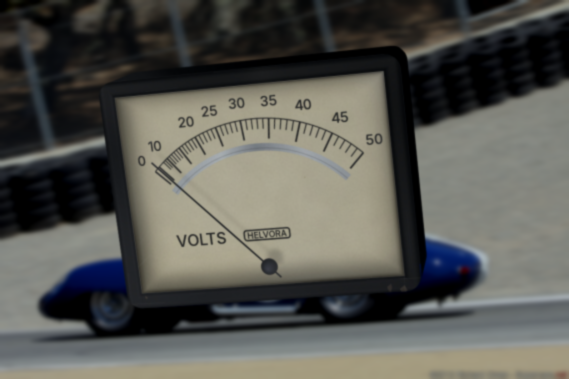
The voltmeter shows 5 V
